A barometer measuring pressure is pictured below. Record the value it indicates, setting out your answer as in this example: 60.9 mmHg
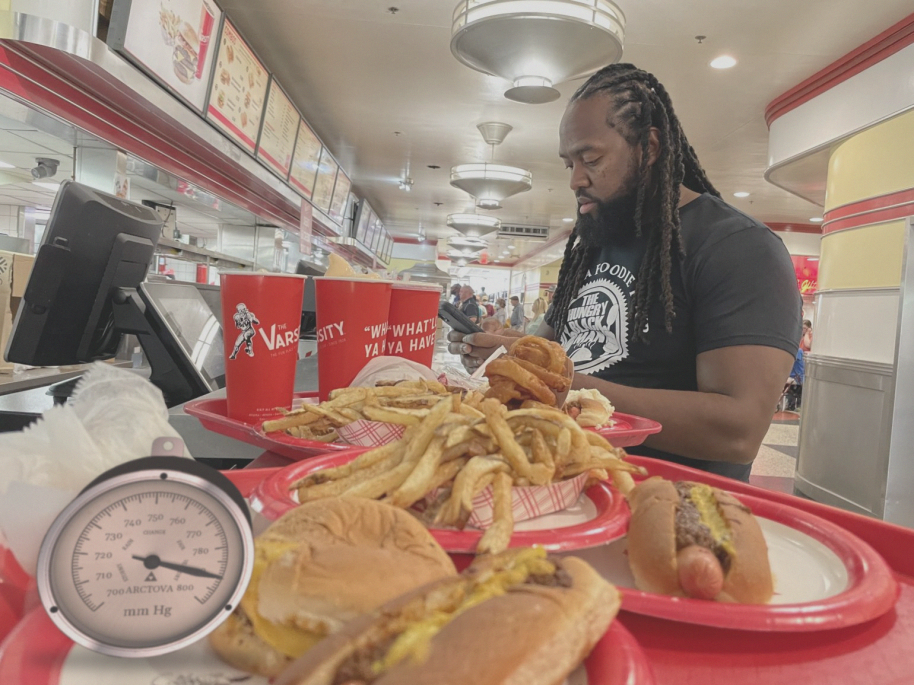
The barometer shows 790 mmHg
